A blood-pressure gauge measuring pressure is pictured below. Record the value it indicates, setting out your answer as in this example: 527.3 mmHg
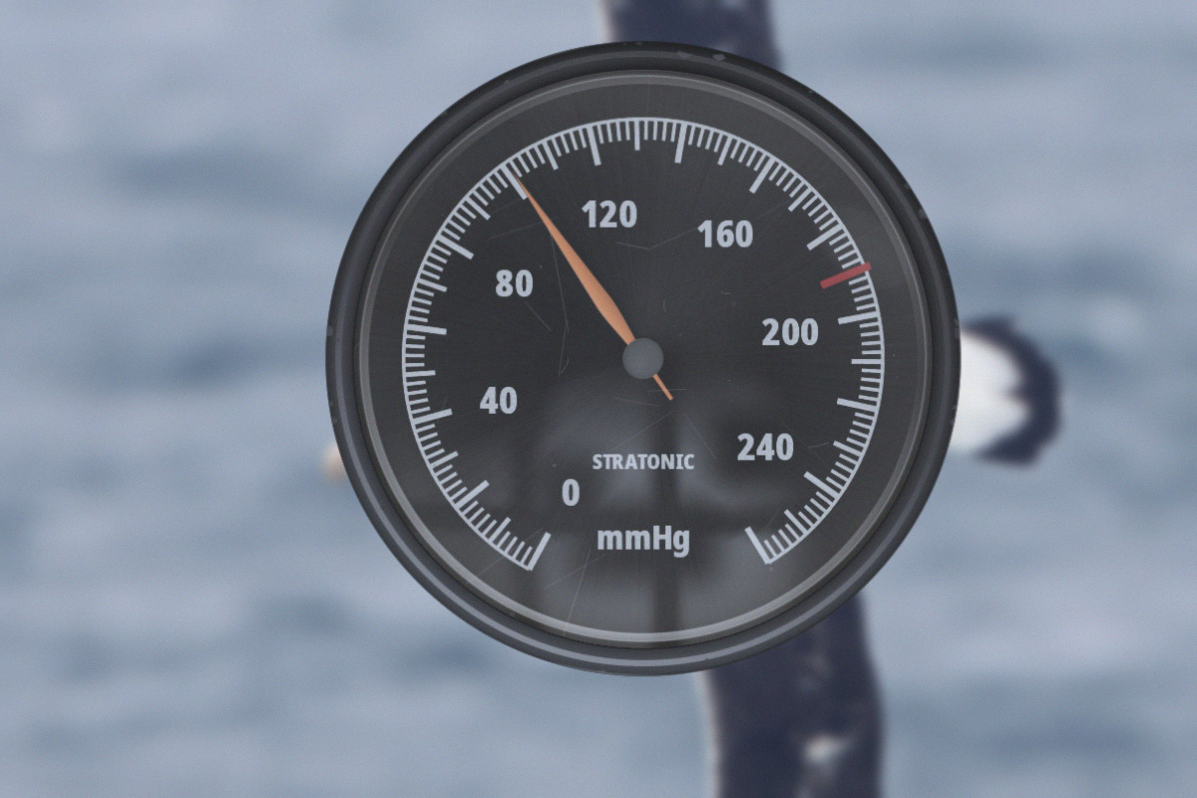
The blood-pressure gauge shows 101 mmHg
